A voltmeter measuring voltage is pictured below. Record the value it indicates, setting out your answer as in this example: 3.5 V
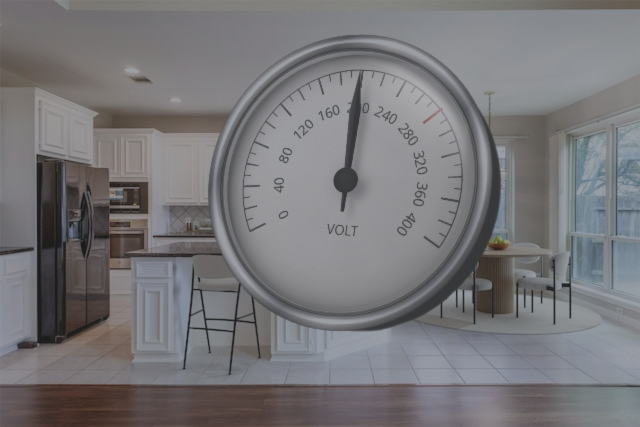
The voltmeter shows 200 V
